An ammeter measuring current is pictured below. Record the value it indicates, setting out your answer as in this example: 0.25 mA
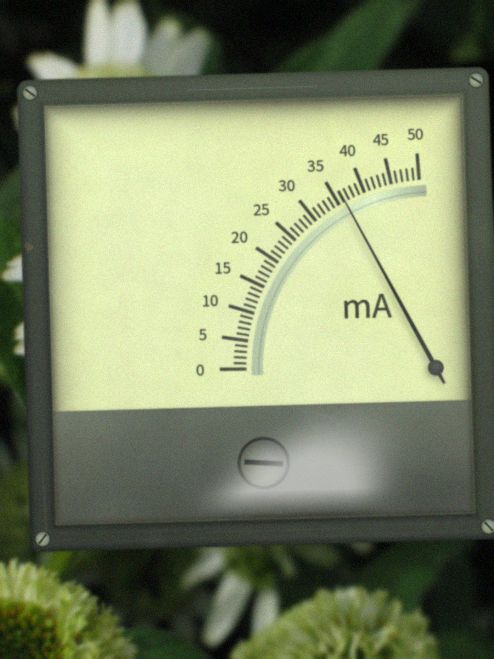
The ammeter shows 36 mA
